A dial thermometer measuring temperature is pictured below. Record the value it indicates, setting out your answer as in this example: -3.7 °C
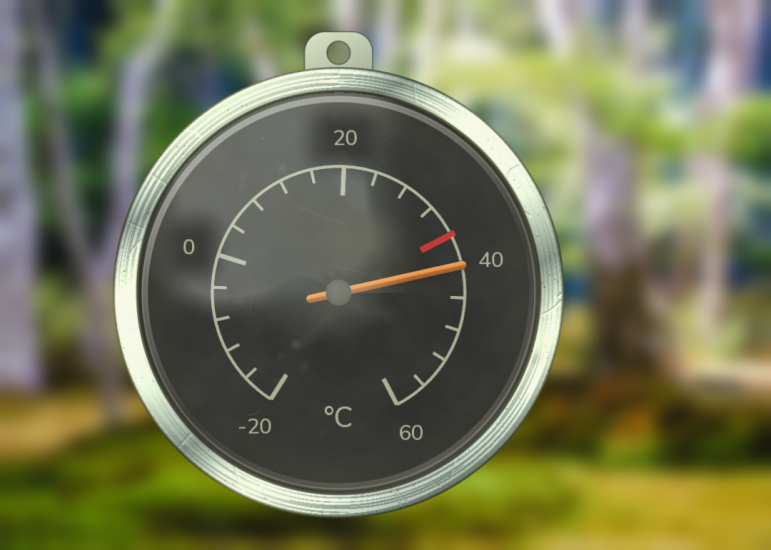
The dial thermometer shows 40 °C
